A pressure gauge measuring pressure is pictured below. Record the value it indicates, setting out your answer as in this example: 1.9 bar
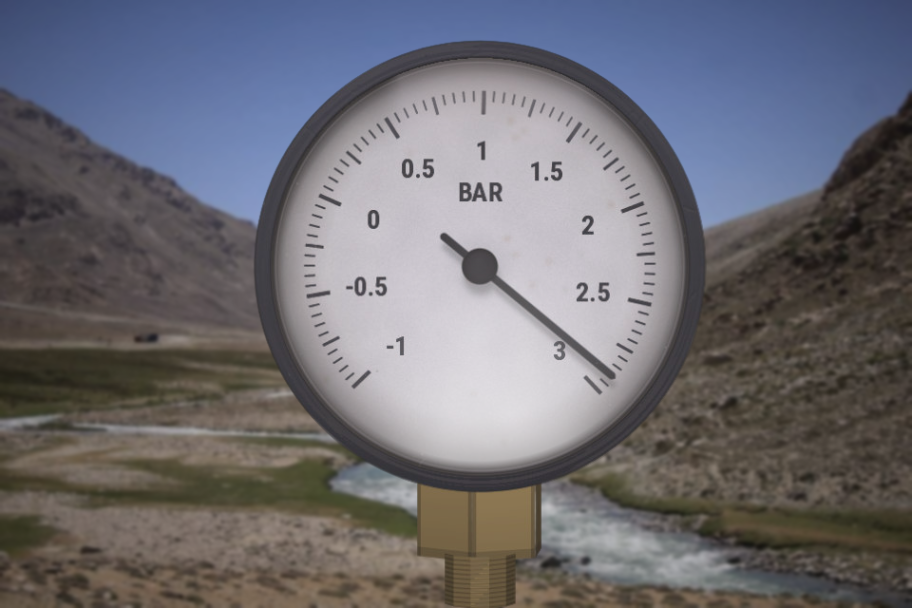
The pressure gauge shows 2.9 bar
